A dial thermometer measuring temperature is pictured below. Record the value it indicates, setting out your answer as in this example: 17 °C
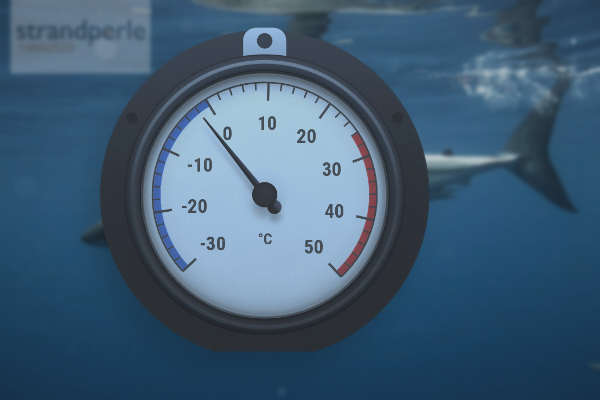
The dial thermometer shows -2 °C
